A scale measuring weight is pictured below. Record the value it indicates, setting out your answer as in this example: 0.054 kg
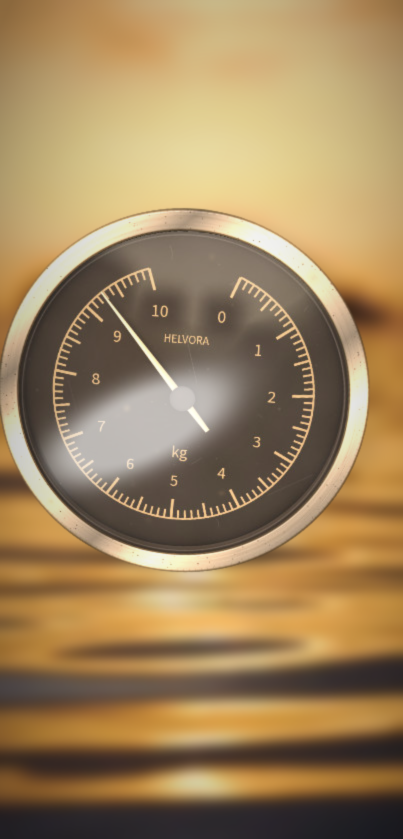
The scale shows 9.3 kg
